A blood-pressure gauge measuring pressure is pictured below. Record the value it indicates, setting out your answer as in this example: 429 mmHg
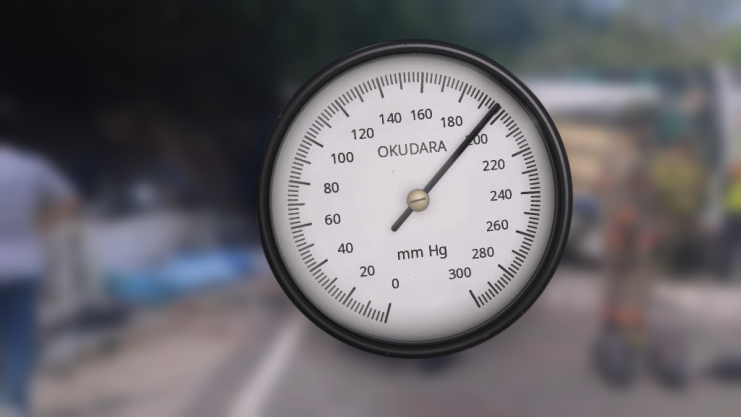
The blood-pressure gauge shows 196 mmHg
